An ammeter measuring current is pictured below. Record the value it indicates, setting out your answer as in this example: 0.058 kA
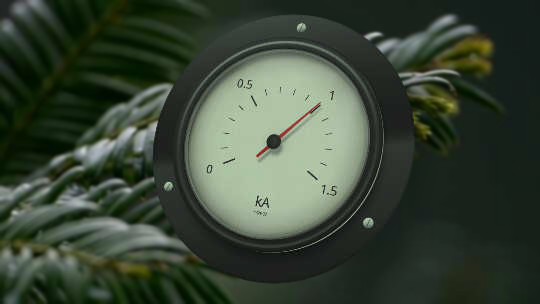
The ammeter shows 1 kA
